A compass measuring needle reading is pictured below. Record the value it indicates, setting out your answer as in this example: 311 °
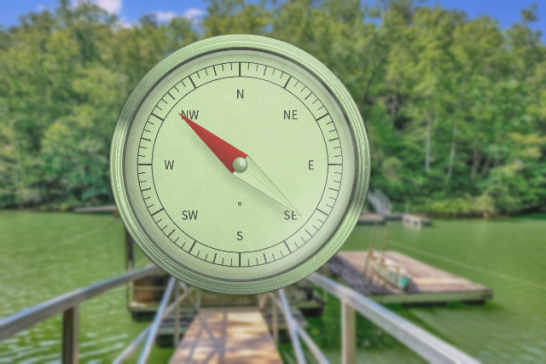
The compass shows 310 °
